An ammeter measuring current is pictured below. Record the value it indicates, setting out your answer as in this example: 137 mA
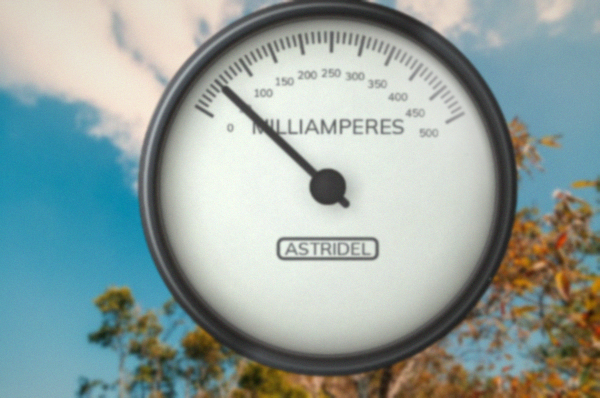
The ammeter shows 50 mA
